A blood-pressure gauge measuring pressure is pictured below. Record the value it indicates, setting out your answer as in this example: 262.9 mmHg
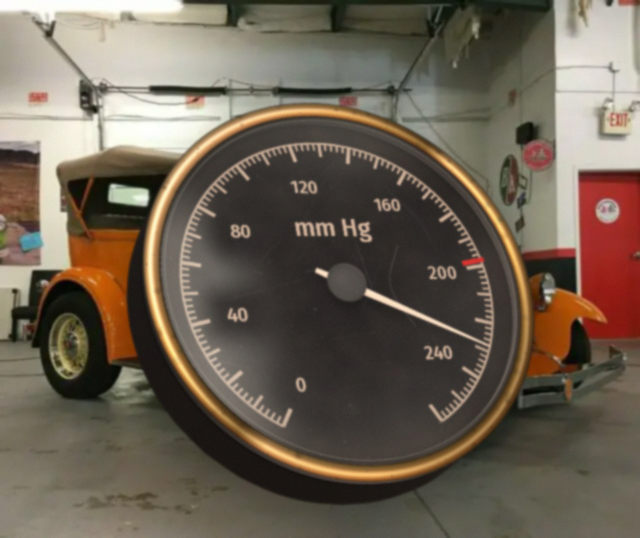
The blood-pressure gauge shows 230 mmHg
